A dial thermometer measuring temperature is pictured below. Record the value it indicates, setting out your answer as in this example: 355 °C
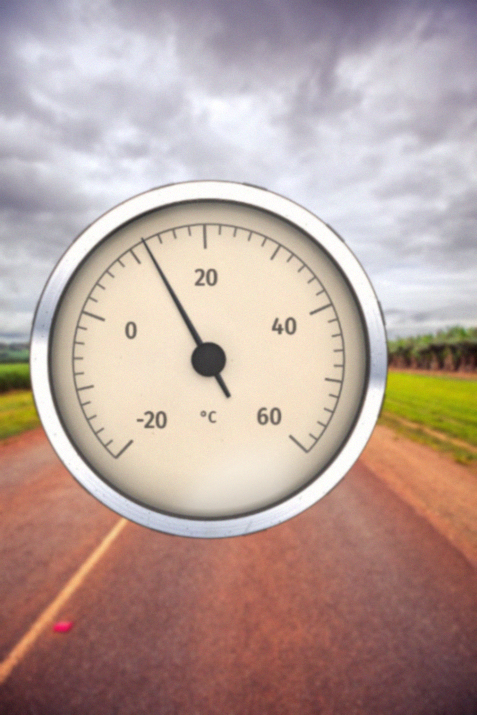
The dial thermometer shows 12 °C
